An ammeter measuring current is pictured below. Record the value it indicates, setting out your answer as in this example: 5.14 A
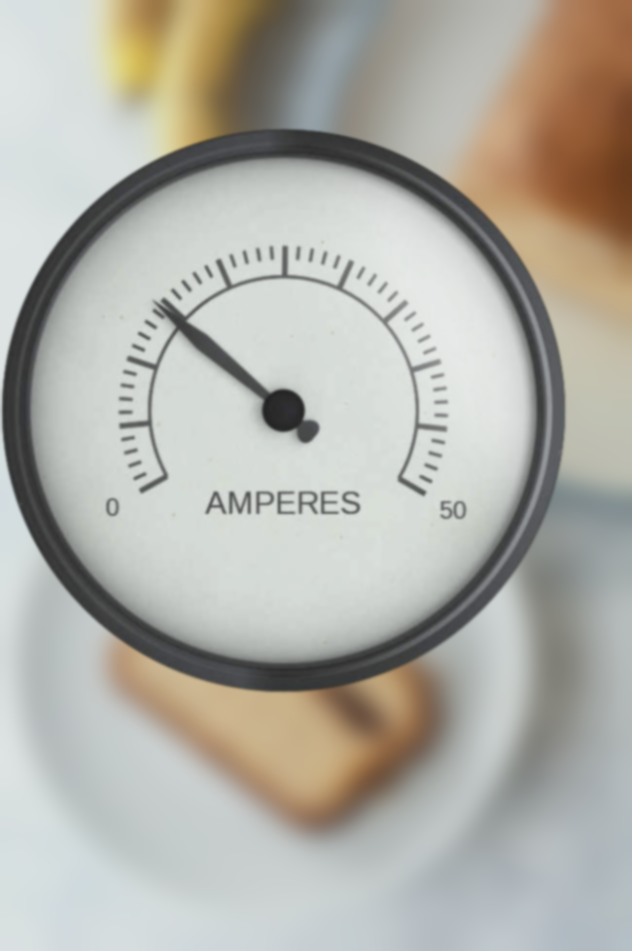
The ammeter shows 14.5 A
